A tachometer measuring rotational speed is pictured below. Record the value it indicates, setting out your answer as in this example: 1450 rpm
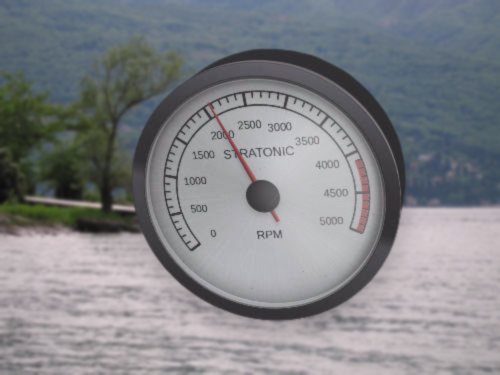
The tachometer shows 2100 rpm
